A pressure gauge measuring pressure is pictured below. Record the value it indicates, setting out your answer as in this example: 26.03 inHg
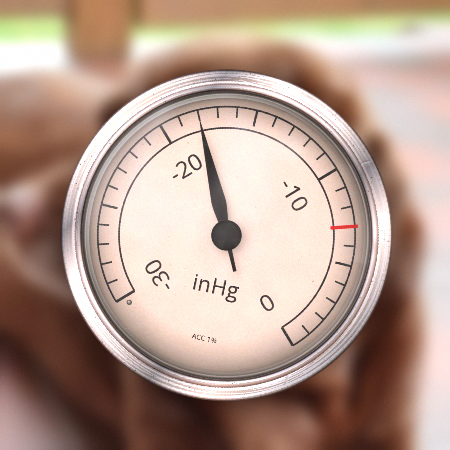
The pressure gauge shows -18 inHg
